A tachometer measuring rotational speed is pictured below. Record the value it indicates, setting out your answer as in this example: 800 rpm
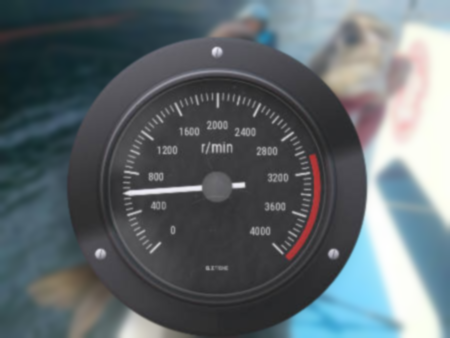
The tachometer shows 600 rpm
